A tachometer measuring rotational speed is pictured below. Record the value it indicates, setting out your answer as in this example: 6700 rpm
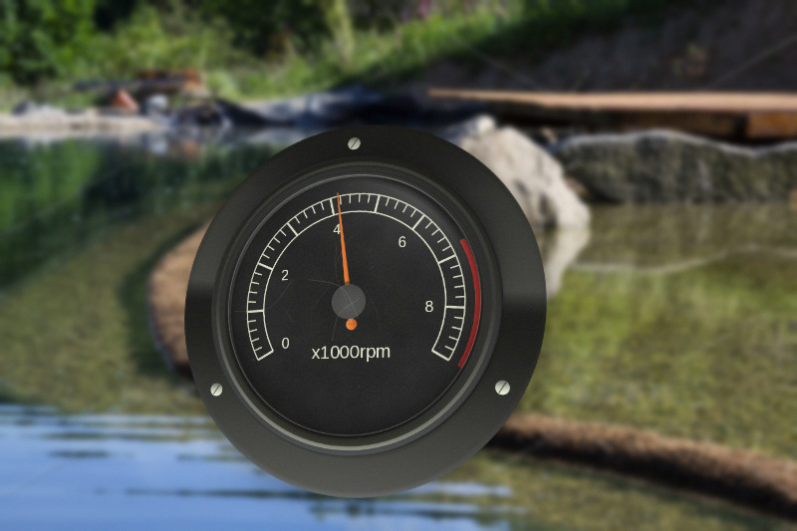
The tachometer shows 4200 rpm
